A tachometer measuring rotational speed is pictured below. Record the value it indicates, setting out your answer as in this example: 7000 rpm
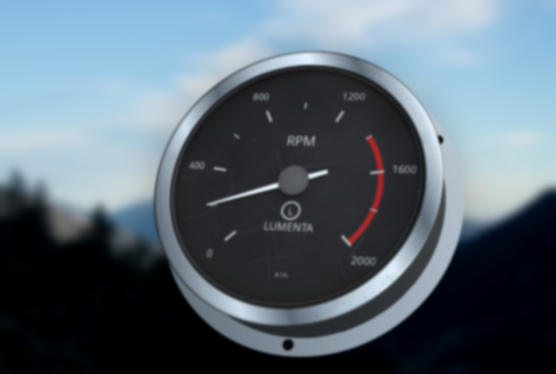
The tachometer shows 200 rpm
